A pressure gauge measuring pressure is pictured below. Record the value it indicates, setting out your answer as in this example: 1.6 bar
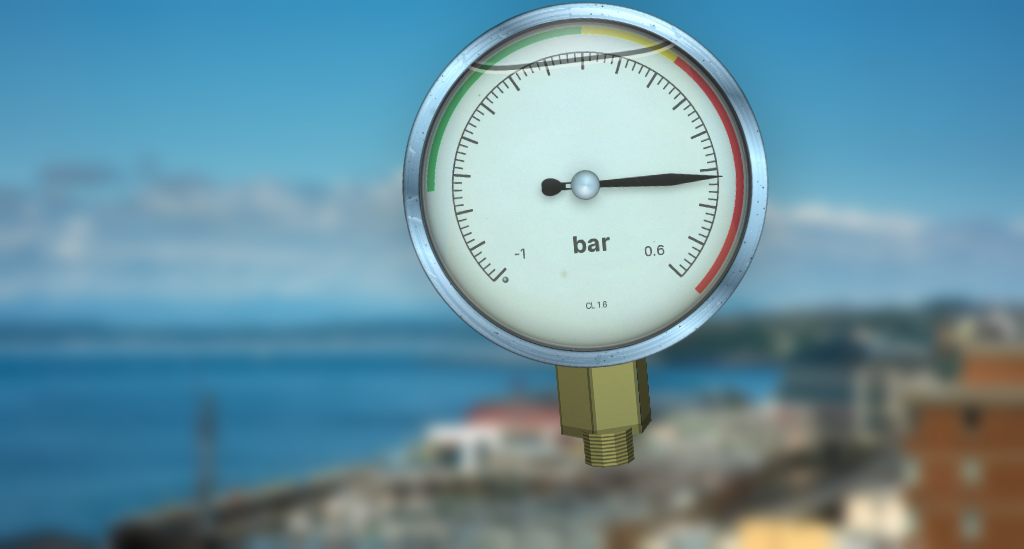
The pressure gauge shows 0.32 bar
